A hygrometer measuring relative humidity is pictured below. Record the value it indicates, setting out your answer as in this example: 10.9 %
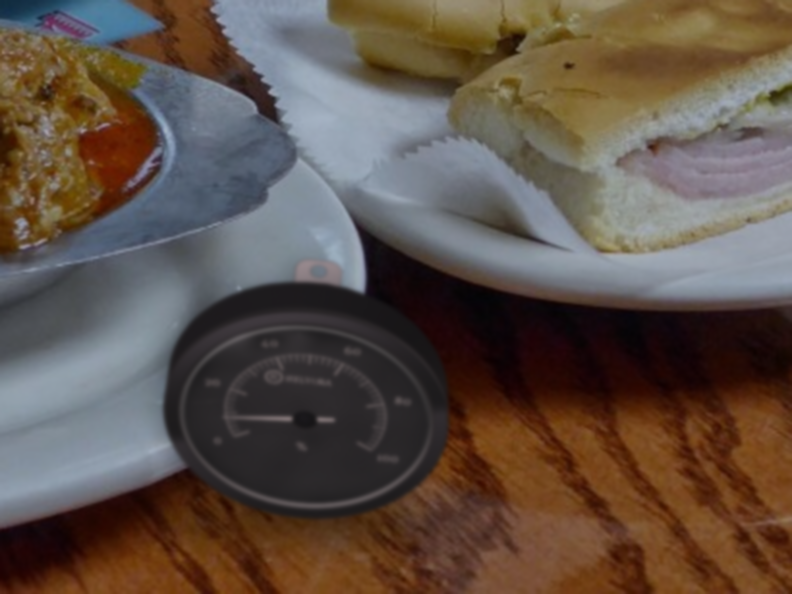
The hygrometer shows 10 %
